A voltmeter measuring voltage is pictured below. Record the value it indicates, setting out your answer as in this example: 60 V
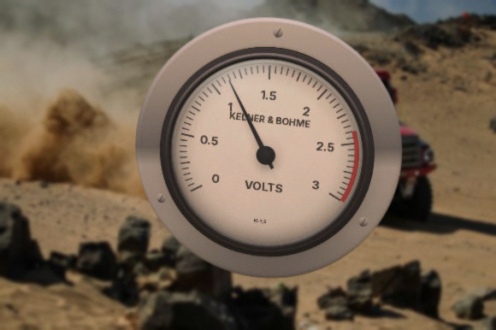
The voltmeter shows 1.15 V
